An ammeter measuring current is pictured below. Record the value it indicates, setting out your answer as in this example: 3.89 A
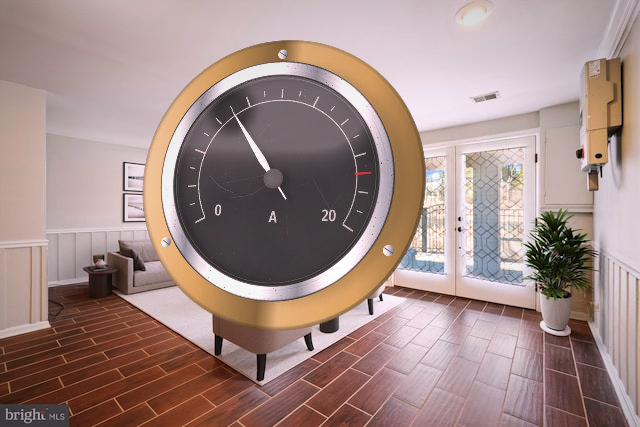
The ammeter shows 7 A
